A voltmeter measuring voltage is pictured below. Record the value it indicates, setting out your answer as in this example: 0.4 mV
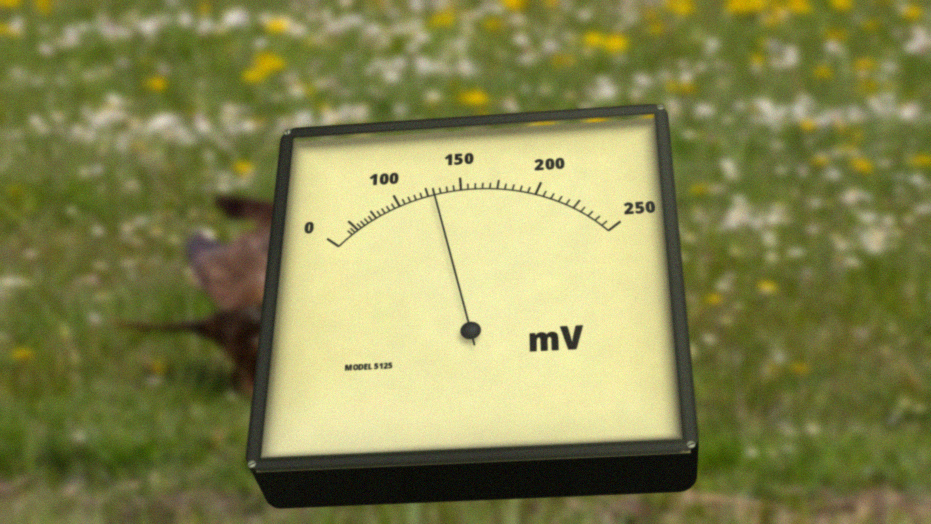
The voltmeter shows 130 mV
